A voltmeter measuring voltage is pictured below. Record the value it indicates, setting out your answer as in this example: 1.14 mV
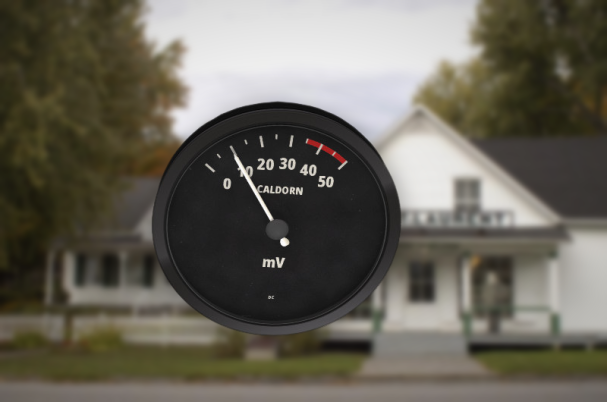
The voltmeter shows 10 mV
